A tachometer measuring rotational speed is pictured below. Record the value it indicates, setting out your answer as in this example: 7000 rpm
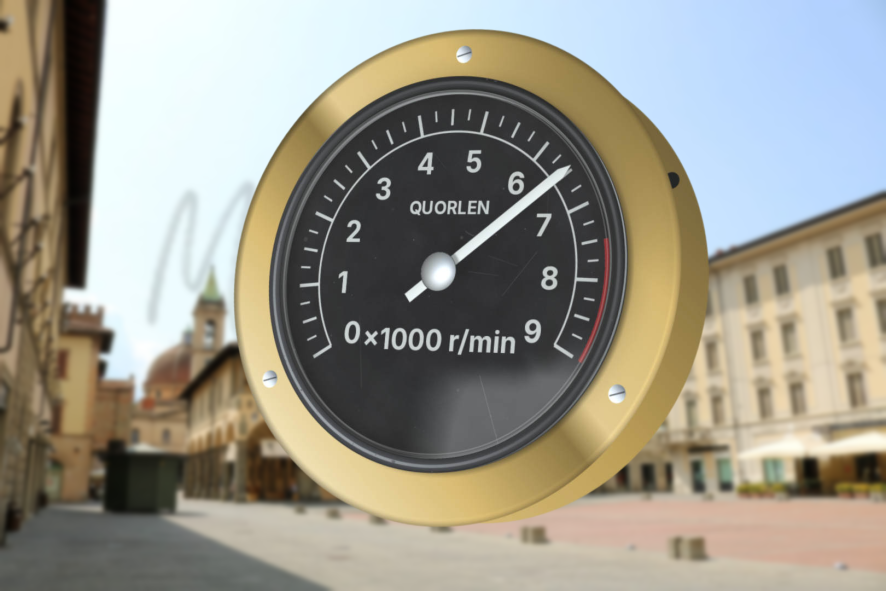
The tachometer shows 6500 rpm
